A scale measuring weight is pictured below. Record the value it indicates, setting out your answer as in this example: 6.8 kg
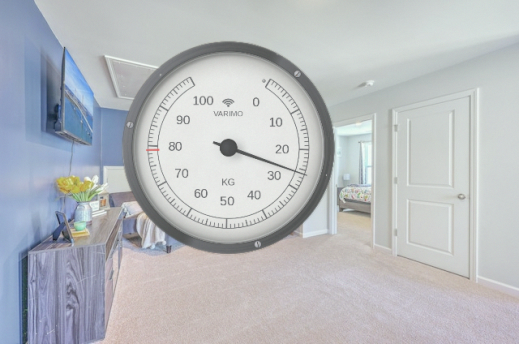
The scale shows 26 kg
